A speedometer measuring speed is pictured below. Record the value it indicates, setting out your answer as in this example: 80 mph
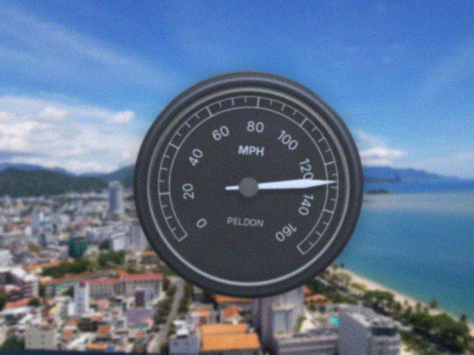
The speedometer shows 127.5 mph
